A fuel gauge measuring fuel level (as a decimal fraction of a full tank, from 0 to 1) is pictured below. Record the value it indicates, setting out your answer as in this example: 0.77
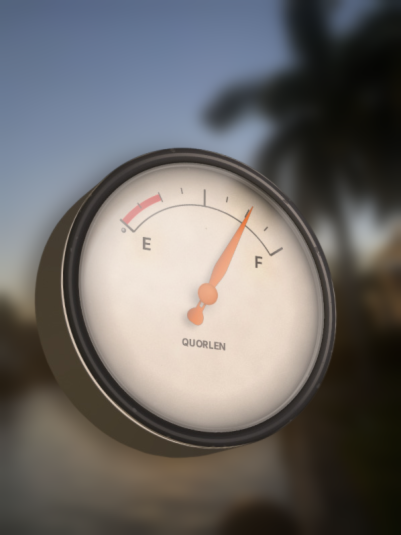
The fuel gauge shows 0.75
